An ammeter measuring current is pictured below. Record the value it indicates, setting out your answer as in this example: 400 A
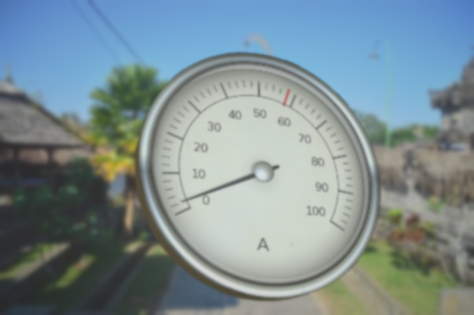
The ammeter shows 2 A
